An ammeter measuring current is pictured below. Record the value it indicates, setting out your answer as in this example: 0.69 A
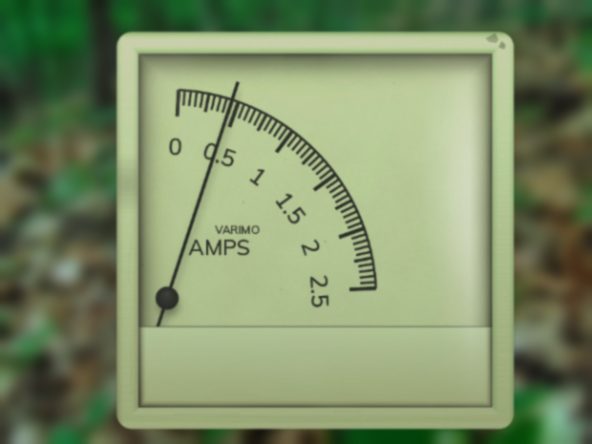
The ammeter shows 0.45 A
